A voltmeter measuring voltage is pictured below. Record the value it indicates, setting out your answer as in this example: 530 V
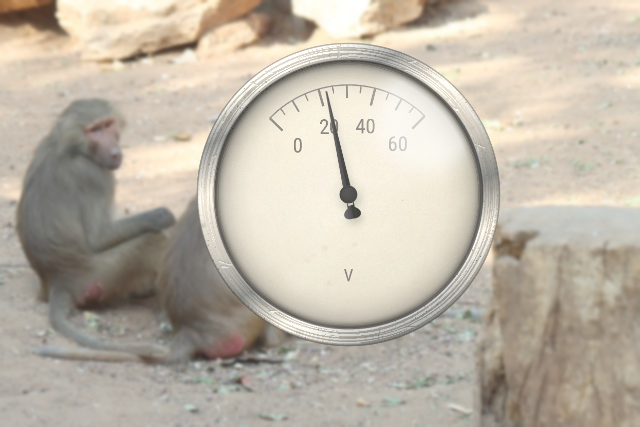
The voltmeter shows 22.5 V
